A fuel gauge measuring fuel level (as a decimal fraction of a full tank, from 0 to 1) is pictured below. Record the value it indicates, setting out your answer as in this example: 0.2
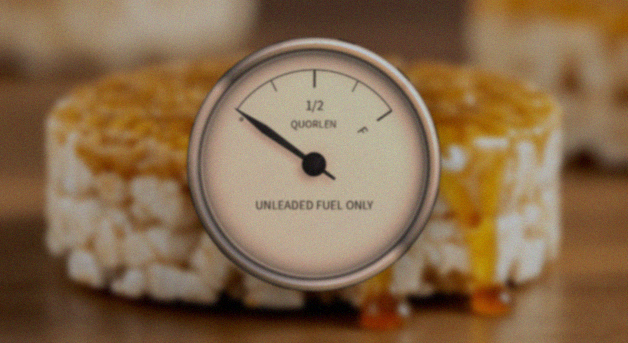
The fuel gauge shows 0
